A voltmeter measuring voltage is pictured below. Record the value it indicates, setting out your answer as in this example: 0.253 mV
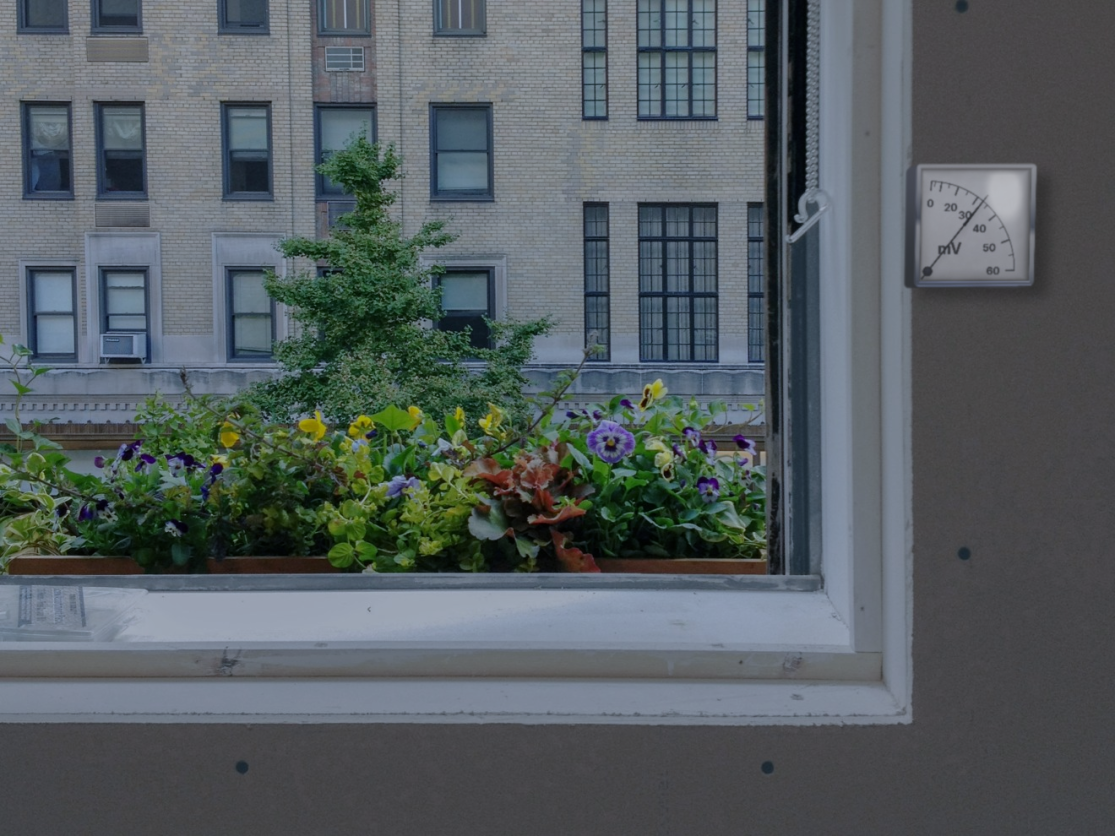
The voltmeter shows 32.5 mV
